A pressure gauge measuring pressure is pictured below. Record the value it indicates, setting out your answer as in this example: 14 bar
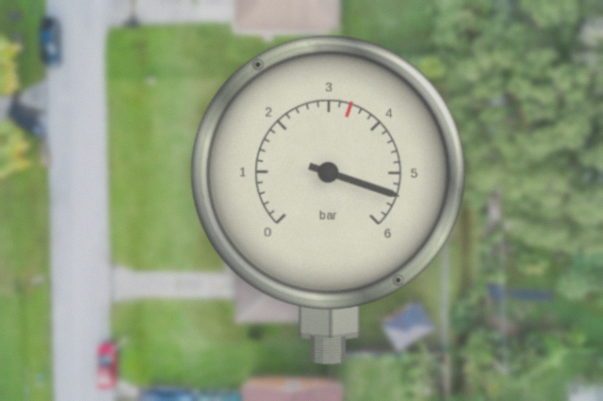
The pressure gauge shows 5.4 bar
